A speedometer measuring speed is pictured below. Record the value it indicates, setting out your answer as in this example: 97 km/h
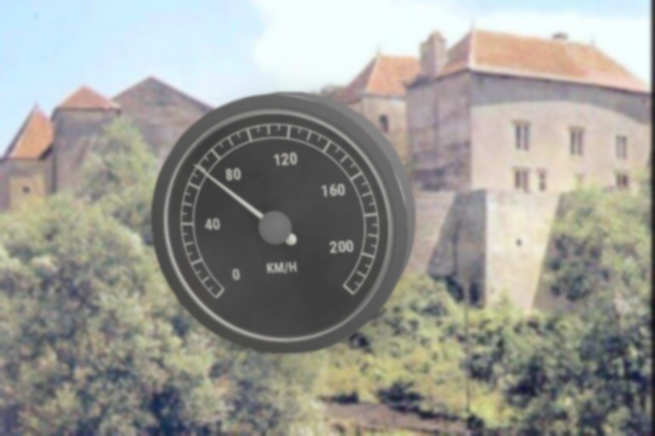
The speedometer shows 70 km/h
